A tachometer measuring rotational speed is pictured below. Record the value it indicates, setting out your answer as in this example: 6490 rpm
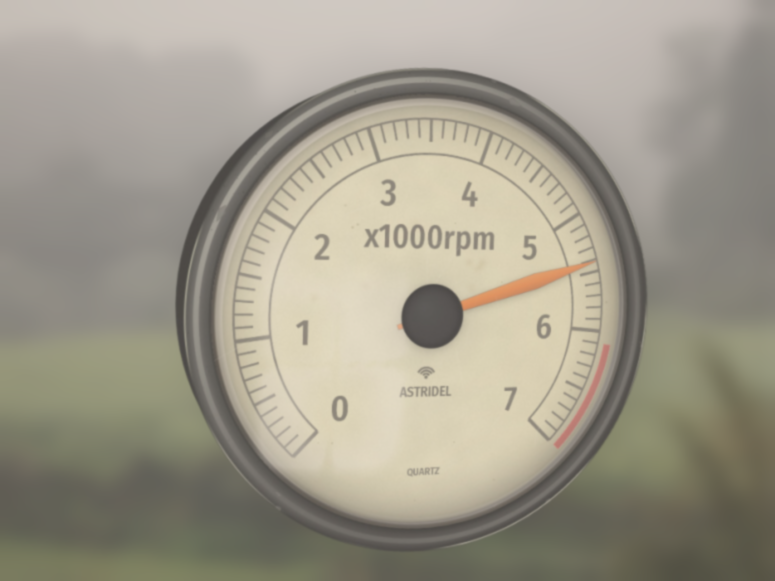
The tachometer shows 5400 rpm
